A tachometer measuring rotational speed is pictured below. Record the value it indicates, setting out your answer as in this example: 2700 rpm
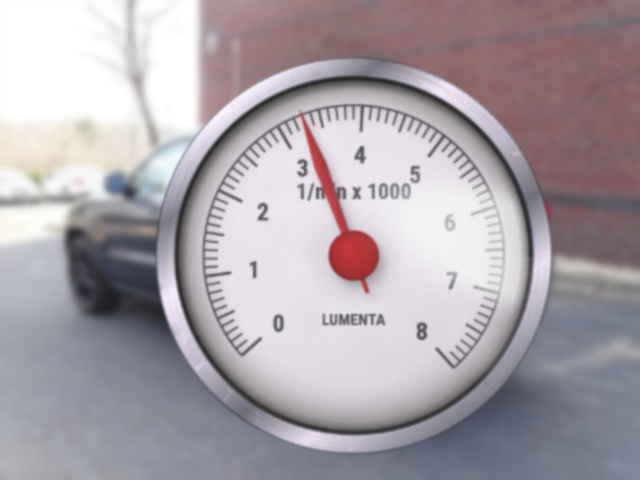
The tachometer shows 3300 rpm
